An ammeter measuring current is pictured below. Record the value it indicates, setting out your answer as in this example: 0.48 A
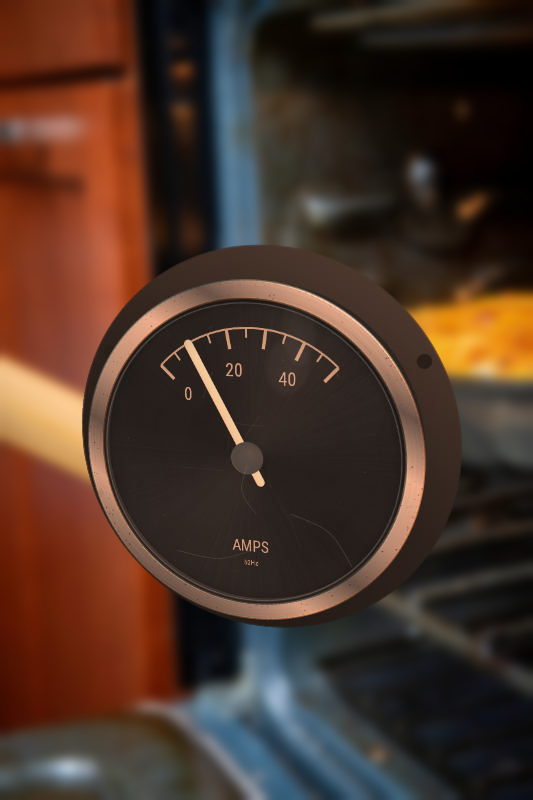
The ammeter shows 10 A
